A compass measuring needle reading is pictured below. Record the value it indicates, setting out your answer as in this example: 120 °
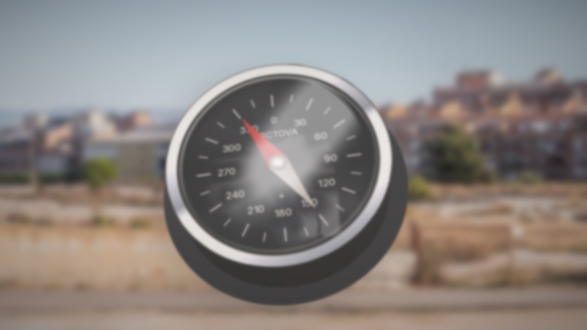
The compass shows 330 °
